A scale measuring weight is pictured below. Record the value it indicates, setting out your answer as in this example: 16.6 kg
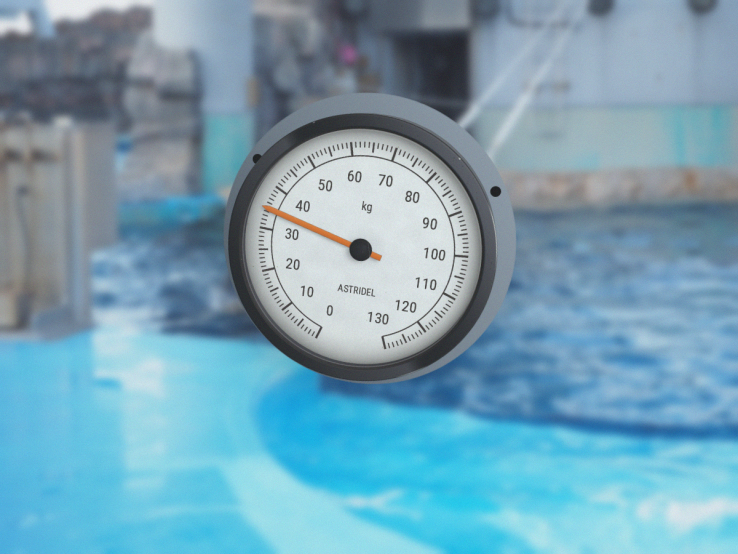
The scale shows 35 kg
